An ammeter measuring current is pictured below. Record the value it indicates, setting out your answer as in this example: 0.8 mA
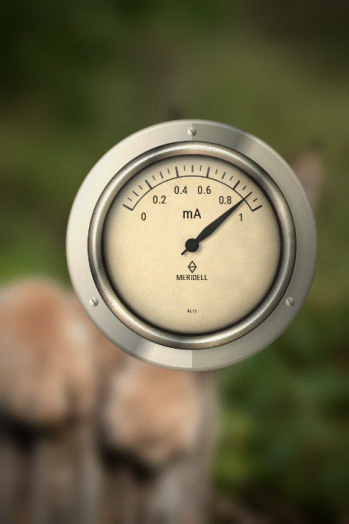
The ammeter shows 0.9 mA
